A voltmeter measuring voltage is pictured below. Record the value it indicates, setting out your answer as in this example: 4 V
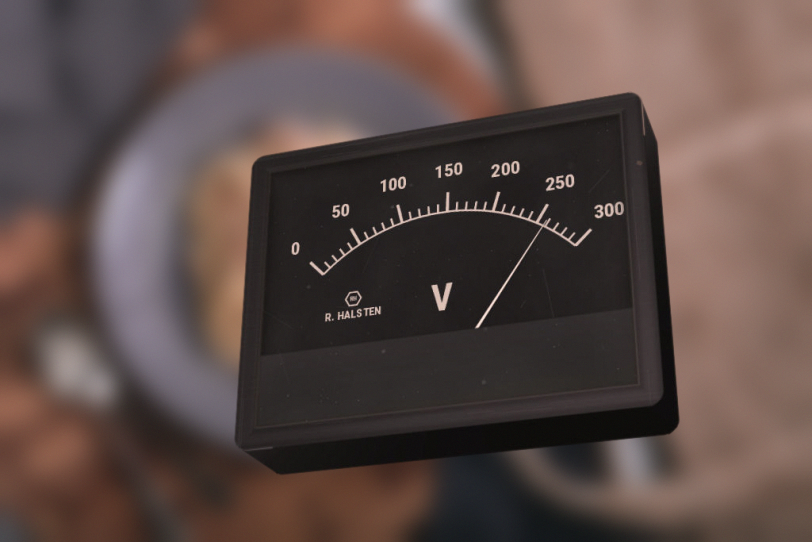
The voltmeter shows 260 V
